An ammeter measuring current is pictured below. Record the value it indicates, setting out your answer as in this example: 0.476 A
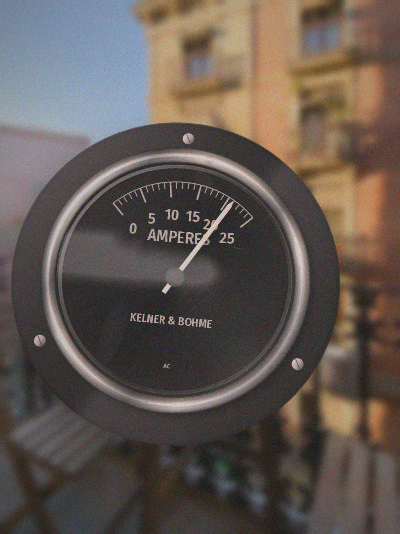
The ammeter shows 21 A
